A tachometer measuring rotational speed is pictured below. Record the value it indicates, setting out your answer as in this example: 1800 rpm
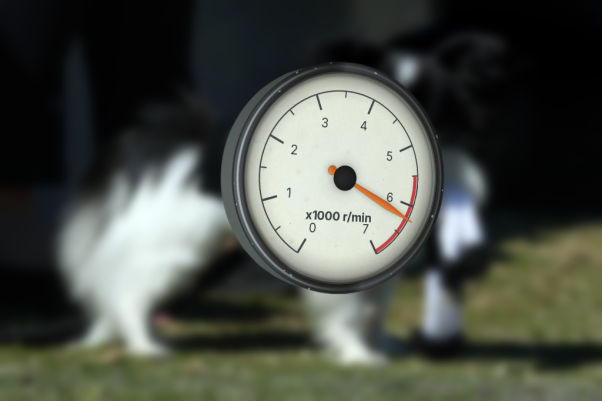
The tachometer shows 6250 rpm
